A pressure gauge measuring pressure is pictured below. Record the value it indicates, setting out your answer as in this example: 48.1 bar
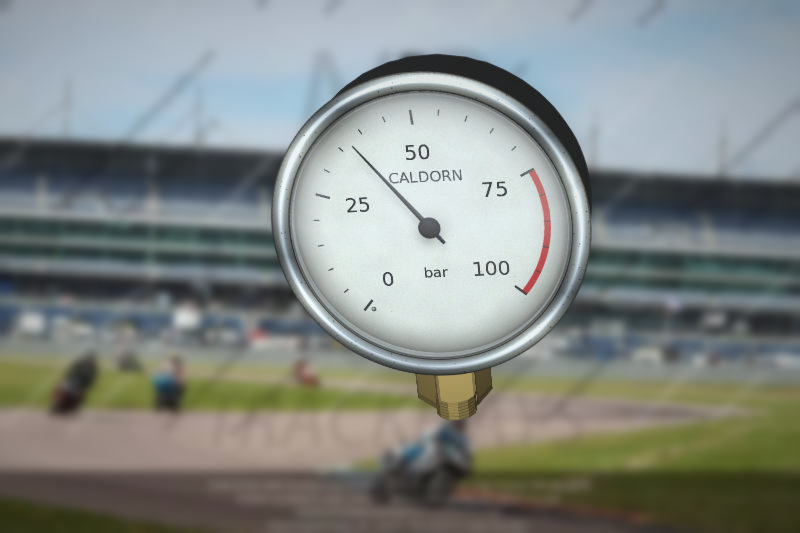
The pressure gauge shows 37.5 bar
